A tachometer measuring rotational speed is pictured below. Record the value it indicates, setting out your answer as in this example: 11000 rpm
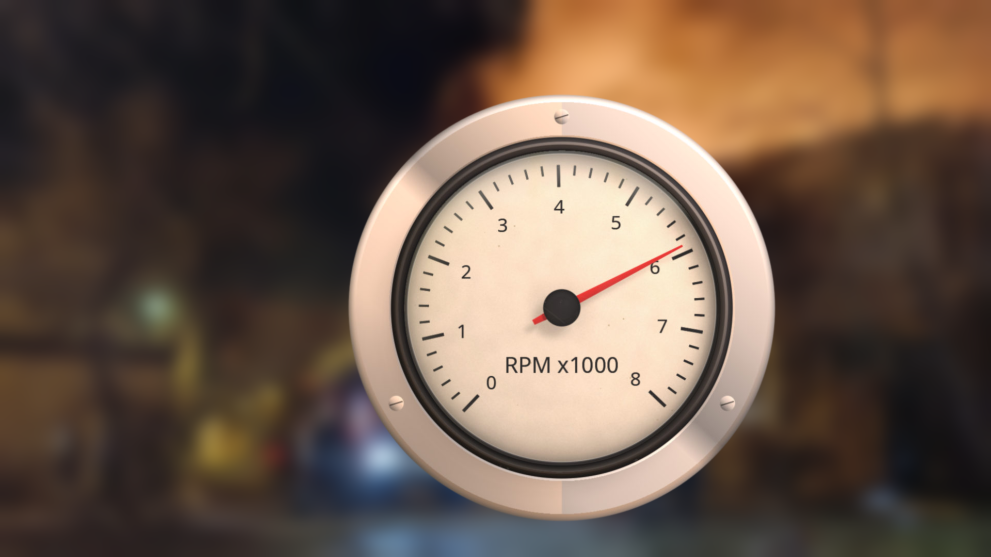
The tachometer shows 5900 rpm
